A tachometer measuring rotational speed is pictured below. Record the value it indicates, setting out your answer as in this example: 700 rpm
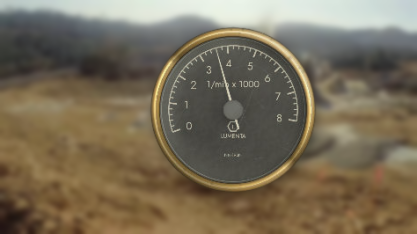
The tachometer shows 3600 rpm
